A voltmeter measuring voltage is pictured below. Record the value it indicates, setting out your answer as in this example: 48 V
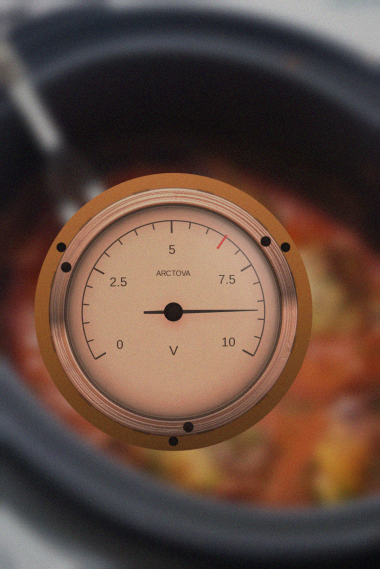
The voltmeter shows 8.75 V
